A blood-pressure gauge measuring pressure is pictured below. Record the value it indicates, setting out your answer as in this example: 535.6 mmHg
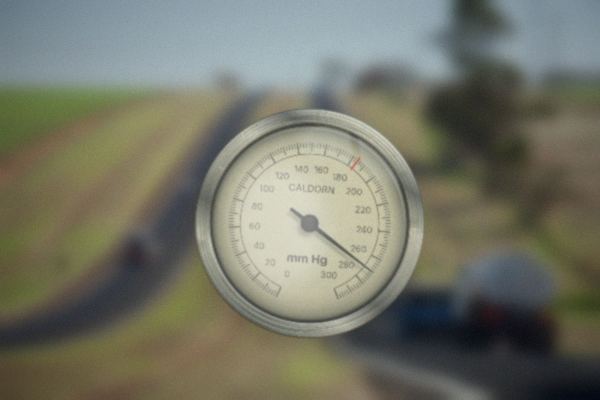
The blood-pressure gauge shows 270 mmHg
